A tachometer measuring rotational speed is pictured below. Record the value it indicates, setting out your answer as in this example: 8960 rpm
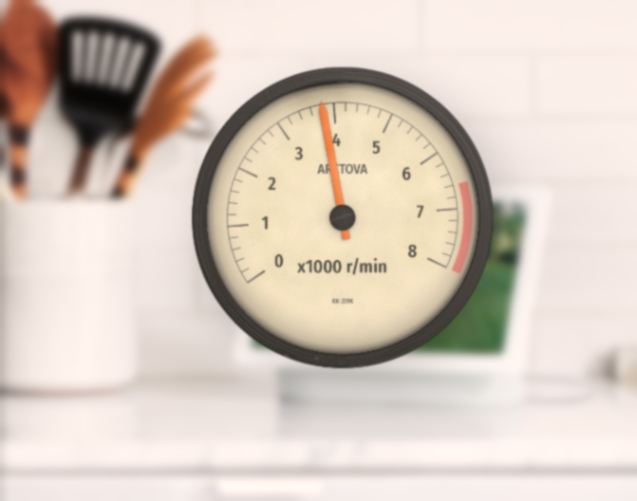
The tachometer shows 3800 rpm
